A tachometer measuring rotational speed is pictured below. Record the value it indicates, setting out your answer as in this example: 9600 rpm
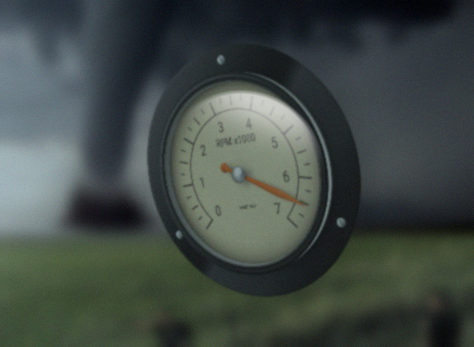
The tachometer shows 6500 rpm
